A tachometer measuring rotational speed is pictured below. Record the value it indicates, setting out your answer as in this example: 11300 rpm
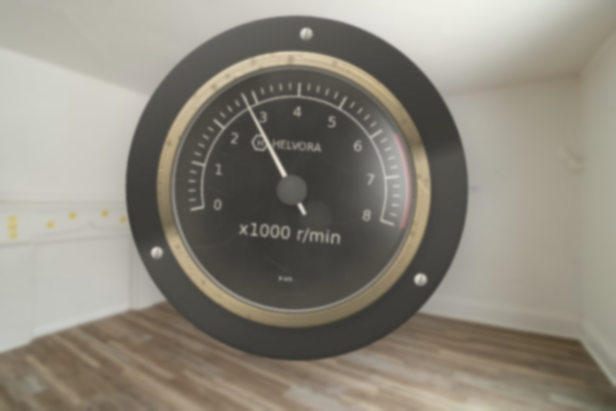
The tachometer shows 2800 rpm
